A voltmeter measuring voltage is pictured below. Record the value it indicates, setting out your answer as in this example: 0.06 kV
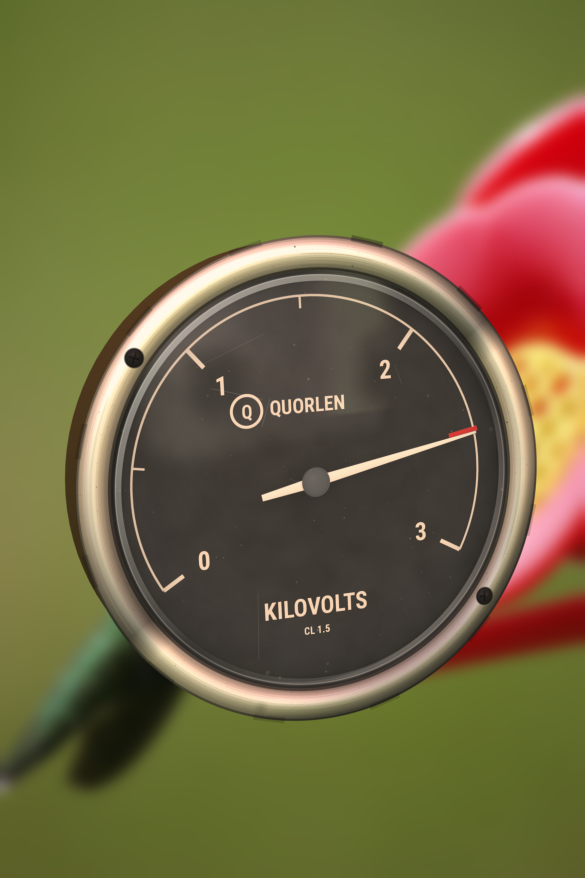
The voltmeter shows 2.5 kV
